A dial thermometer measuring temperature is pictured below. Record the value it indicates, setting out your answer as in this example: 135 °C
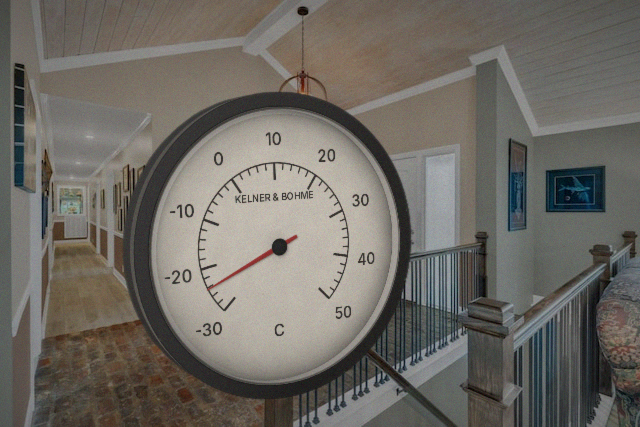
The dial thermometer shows -24 °C
